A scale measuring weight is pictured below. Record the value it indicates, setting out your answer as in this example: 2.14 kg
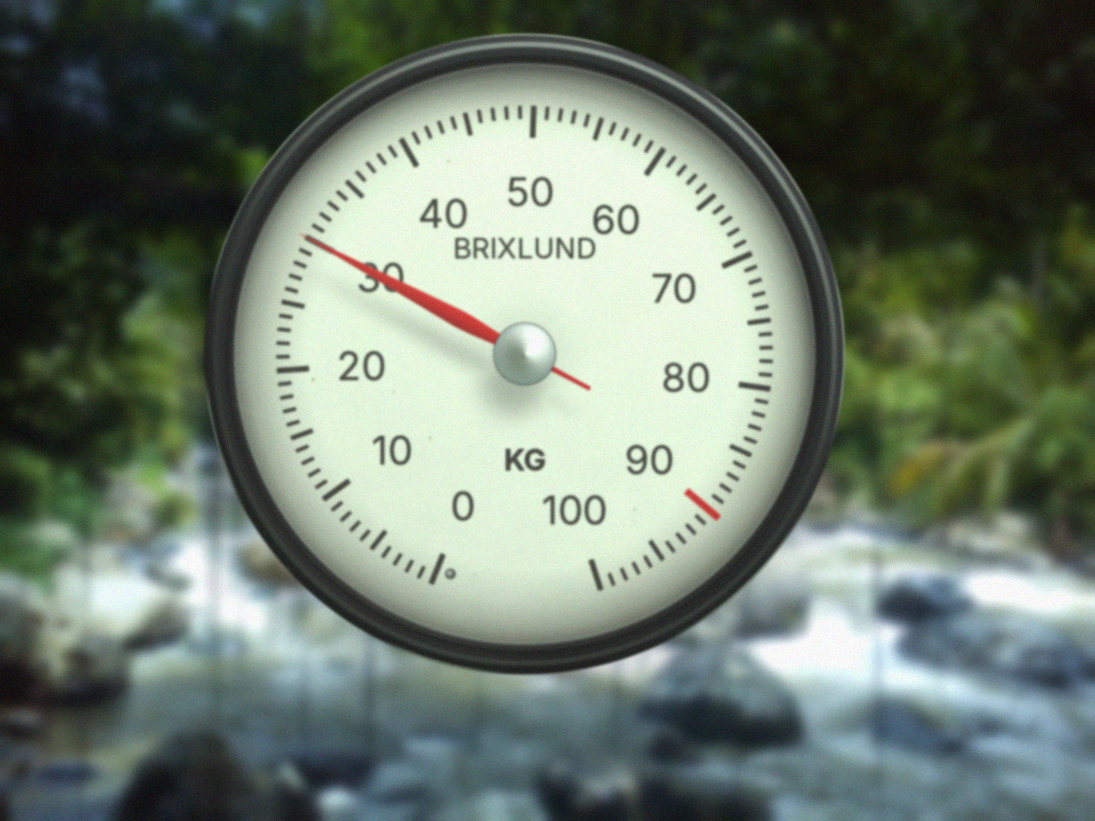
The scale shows 30 kg
